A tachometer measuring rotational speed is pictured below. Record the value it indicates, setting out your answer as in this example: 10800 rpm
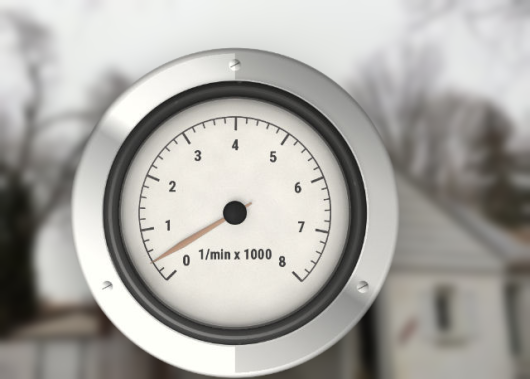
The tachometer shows 400 rpm
